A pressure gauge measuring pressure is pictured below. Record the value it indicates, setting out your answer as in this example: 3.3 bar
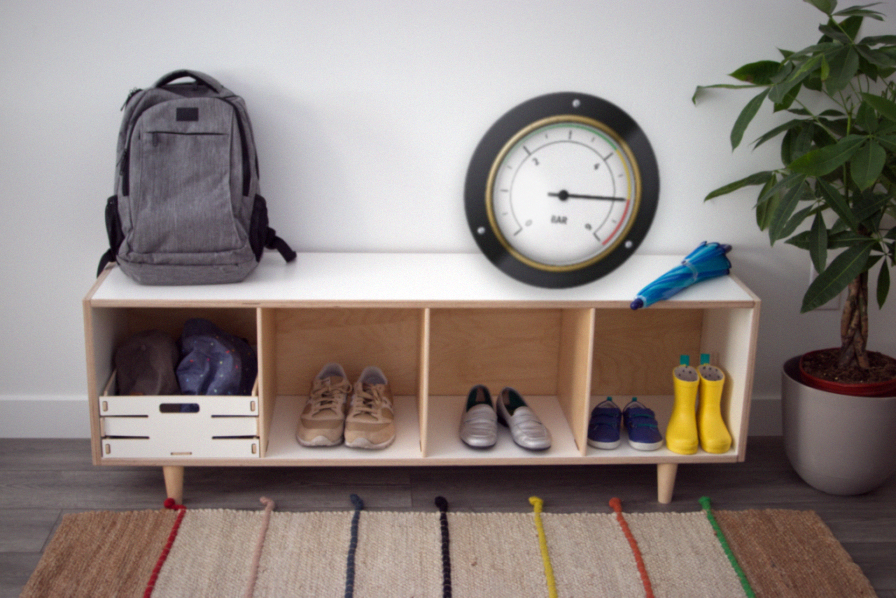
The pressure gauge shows 5 bar
